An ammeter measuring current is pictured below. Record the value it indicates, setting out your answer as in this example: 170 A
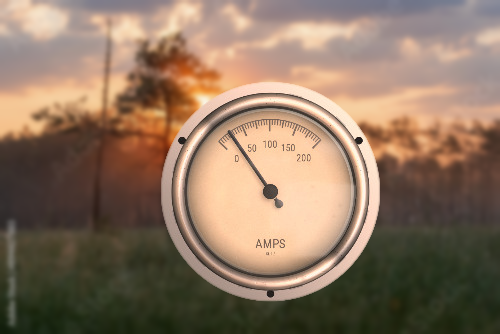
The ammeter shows 25 A
